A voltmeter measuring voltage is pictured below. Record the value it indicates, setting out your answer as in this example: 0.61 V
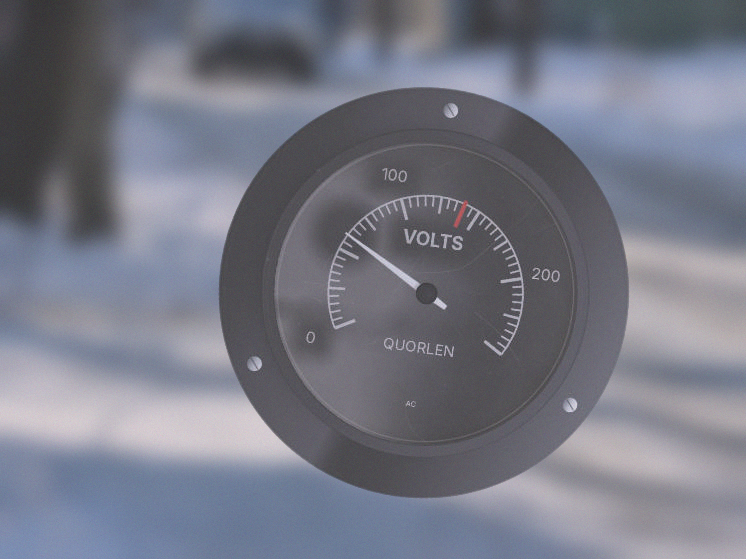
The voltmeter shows 60 V
